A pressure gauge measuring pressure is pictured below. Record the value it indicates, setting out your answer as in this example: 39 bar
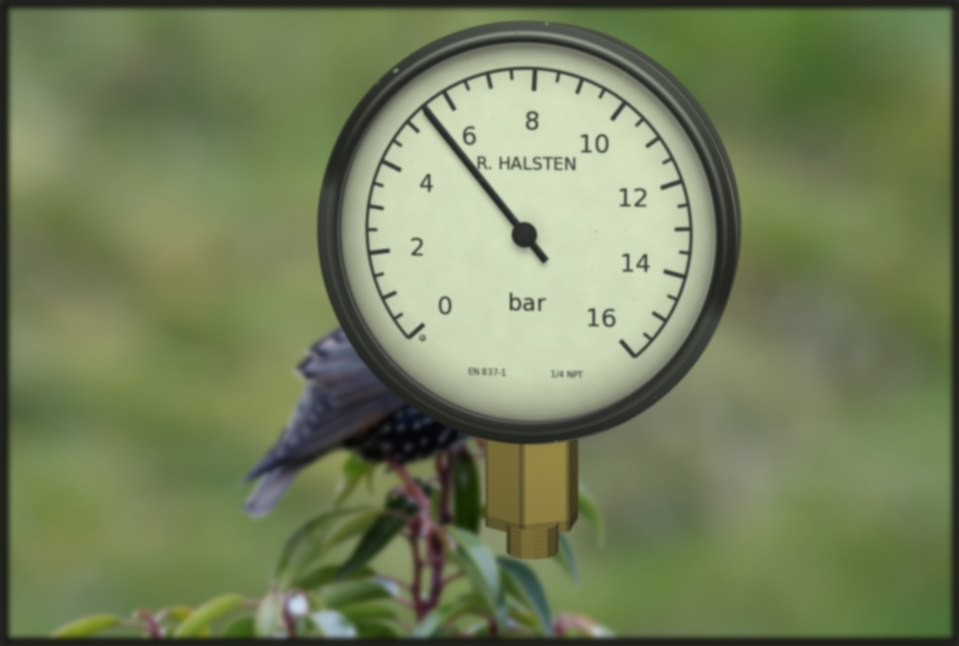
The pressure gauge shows 5.5 bar
